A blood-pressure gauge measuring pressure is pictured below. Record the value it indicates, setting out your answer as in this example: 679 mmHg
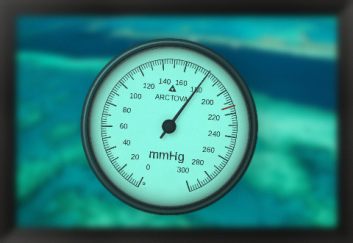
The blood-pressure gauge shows 180 mmHg
